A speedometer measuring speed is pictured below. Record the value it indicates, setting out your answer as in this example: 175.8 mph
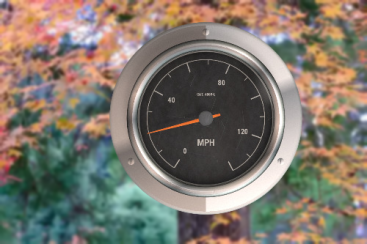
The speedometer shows 20 mph
